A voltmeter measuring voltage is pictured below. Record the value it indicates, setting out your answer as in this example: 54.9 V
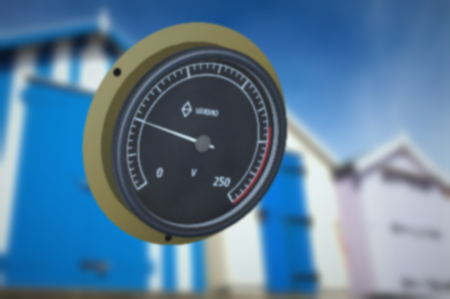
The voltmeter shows 50 V
